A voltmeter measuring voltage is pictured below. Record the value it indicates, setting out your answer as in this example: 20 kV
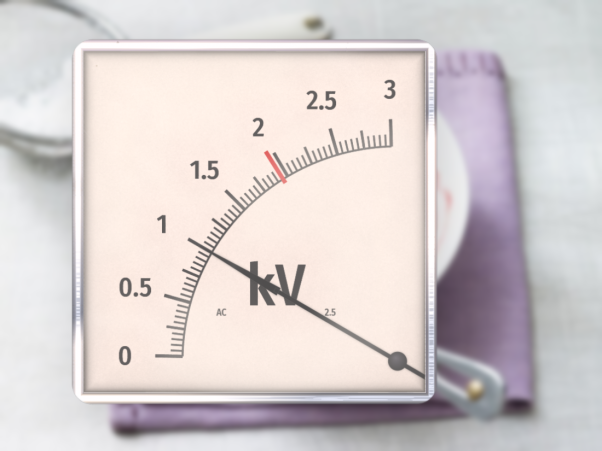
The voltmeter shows 1 kV
